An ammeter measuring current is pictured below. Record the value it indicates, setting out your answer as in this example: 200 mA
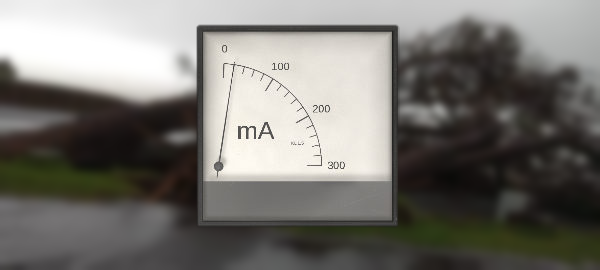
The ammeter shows 20 mA
